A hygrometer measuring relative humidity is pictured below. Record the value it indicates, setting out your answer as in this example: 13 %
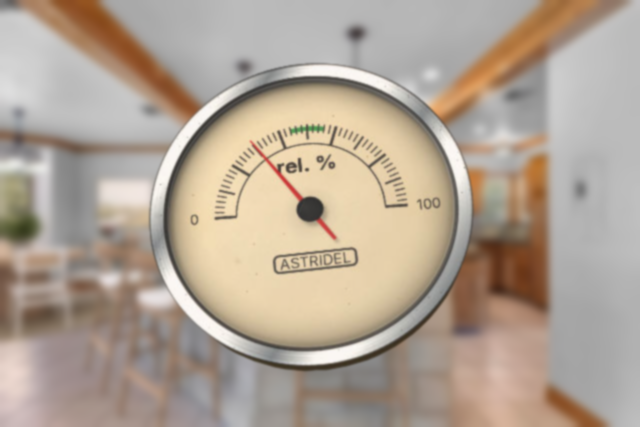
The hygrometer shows 30 %
